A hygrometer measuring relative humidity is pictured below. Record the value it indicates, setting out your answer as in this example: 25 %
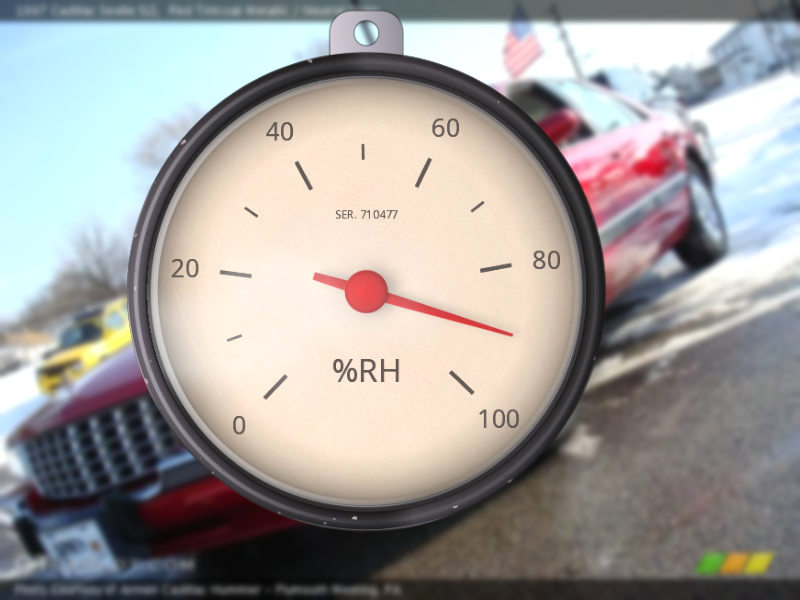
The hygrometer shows 90 %
